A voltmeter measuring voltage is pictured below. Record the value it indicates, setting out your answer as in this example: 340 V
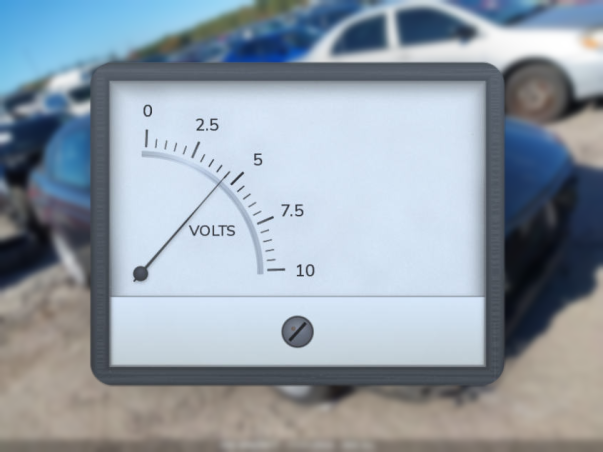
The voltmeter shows 4.5 V
